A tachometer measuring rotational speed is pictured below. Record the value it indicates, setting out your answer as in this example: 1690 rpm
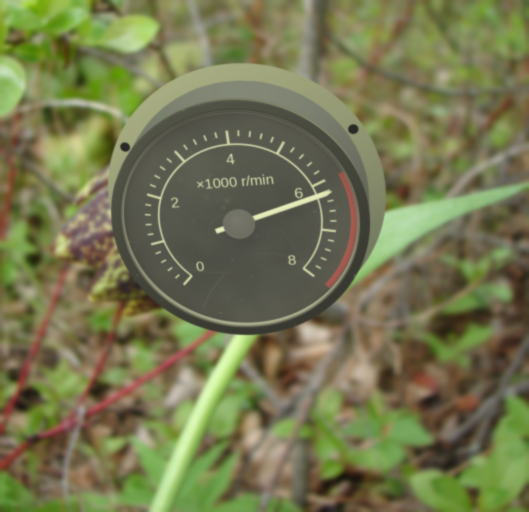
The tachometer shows 6200 rpm
